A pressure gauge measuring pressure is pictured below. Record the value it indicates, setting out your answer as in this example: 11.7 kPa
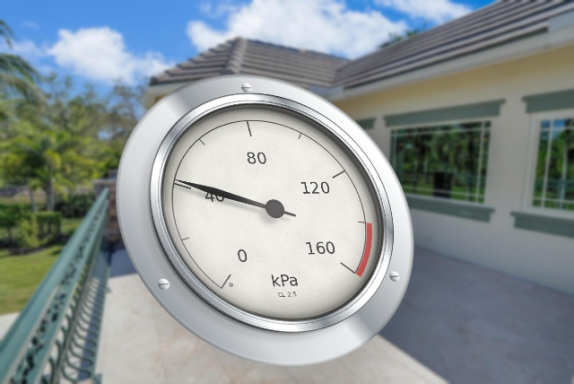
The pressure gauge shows 40 kPa
